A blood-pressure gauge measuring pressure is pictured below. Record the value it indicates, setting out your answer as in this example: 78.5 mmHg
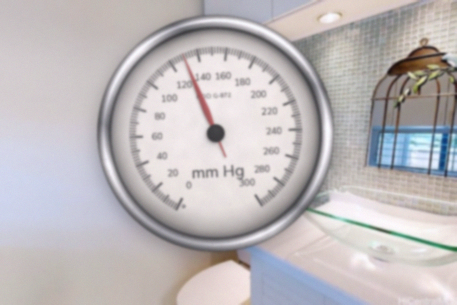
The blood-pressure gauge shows 130 mmHg
